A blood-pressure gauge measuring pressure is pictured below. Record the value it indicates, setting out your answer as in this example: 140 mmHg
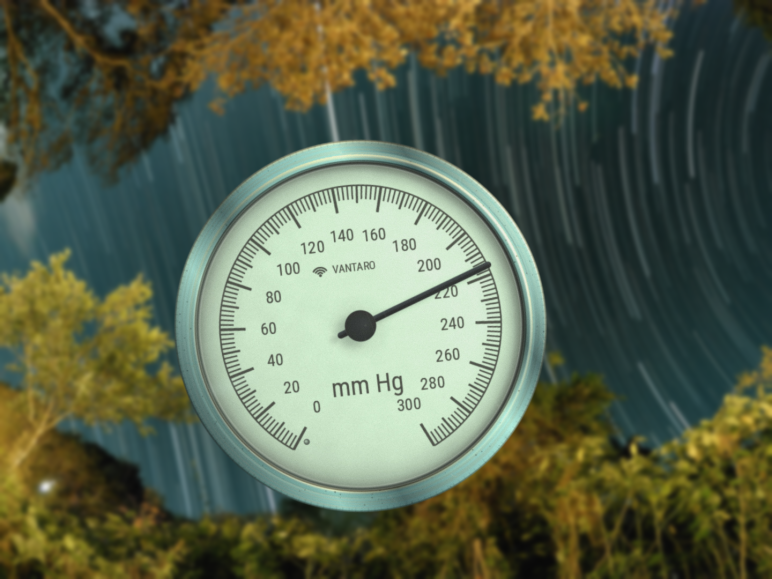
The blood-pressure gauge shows 216 mmHg
